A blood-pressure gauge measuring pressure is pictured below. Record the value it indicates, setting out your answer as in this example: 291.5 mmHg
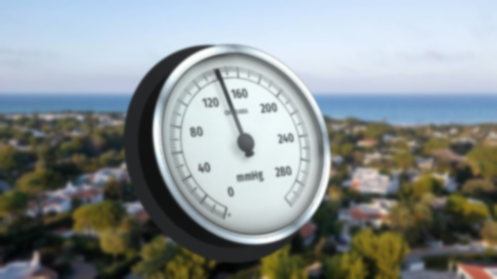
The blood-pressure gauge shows 140 mmHg
